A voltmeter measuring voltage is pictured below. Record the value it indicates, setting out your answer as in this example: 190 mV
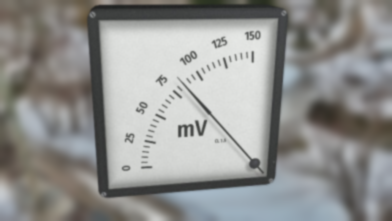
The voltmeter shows 85 mV
